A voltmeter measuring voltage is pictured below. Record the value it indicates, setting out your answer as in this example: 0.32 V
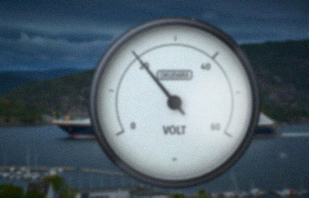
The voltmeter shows 20 V
